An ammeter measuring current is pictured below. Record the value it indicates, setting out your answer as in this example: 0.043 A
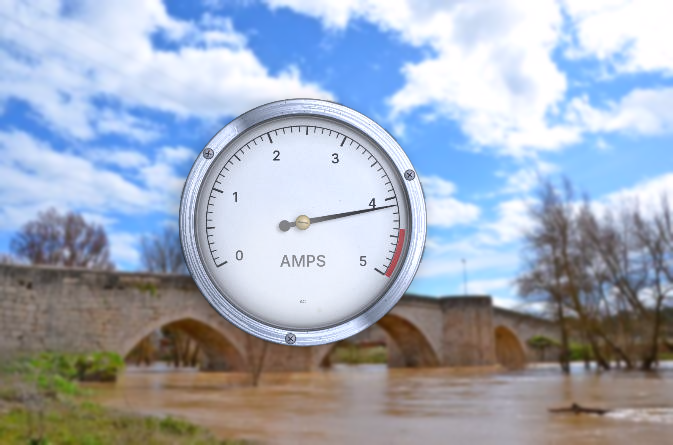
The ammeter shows 4.1 A
